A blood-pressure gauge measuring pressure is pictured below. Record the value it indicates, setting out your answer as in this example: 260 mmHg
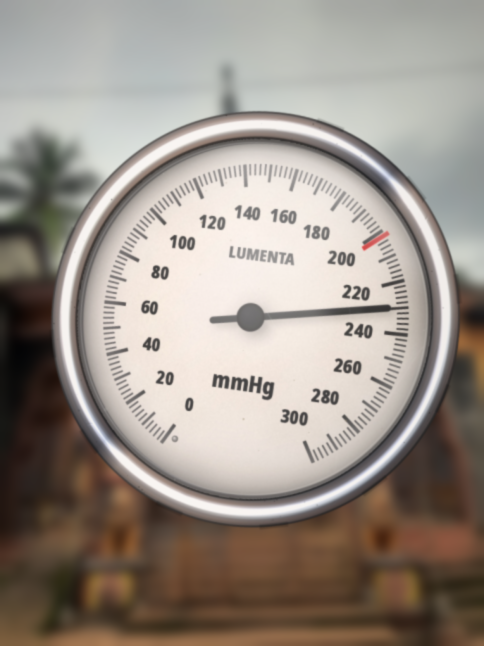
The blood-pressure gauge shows 230 mmHg
